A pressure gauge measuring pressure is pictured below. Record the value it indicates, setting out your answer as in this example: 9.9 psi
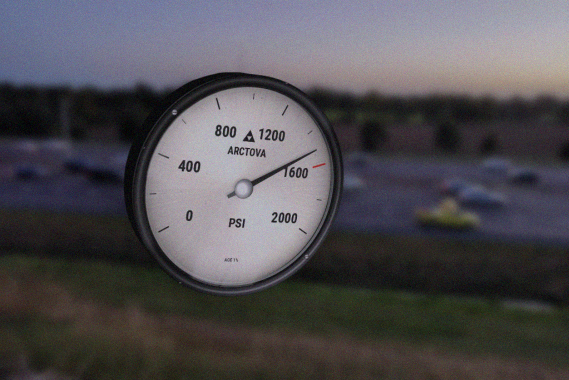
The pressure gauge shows 1500 psi
